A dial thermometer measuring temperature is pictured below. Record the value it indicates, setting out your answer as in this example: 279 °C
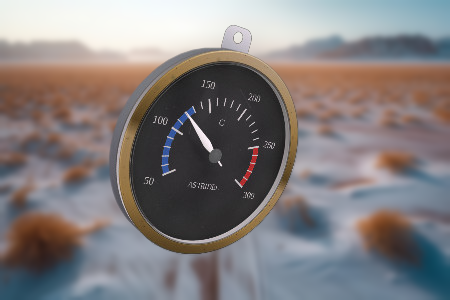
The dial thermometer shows 120 °C
